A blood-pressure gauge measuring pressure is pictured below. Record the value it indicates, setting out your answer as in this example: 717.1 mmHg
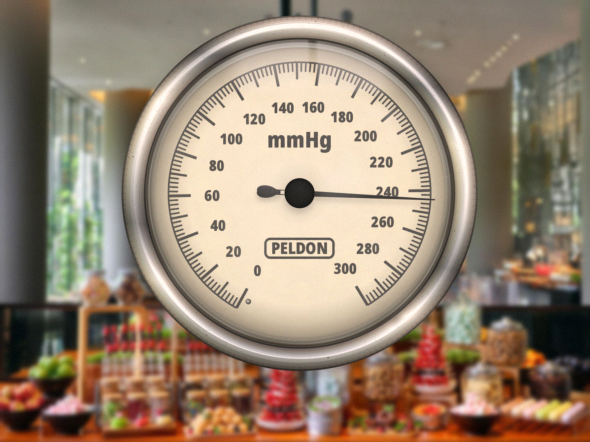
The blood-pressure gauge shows 244 mmHg
